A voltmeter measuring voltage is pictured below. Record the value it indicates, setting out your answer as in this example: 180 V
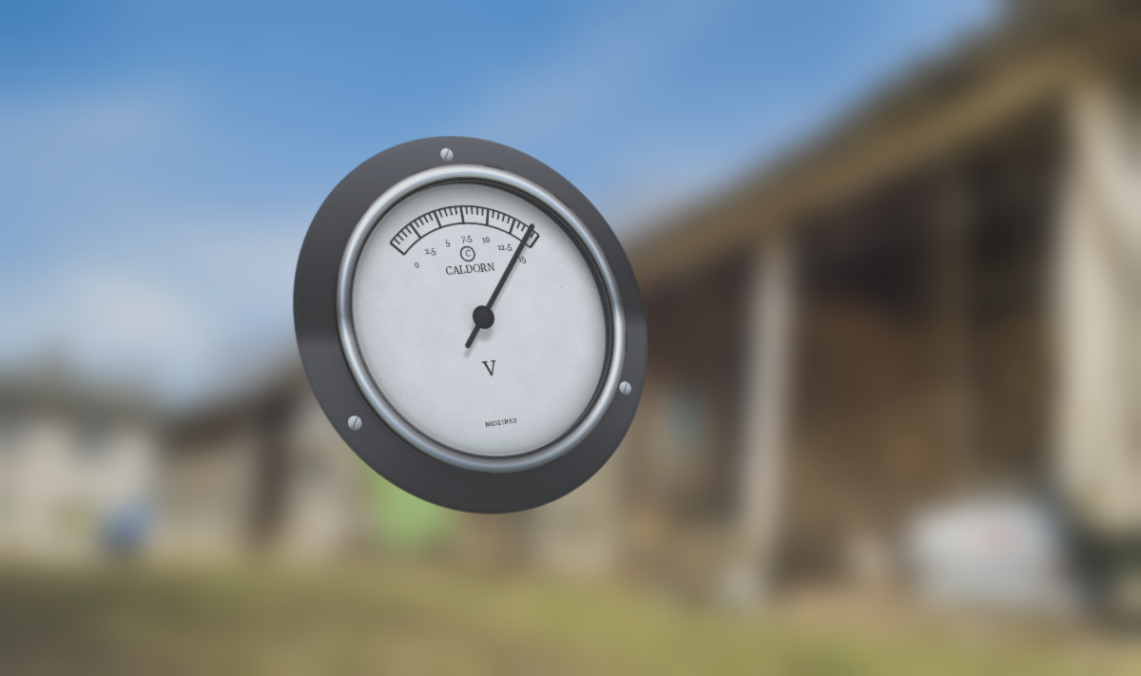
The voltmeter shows 14 V
